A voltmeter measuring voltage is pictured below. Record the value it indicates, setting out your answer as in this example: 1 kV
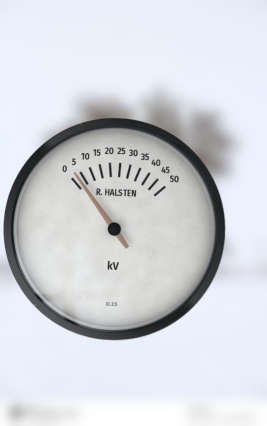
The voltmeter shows 2.5 kV
